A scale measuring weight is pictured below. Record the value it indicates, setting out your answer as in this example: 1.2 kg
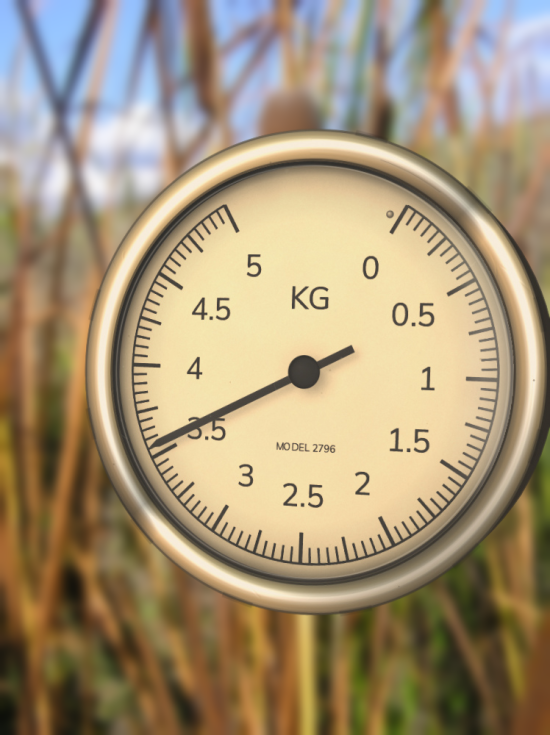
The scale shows 3.55 kg
